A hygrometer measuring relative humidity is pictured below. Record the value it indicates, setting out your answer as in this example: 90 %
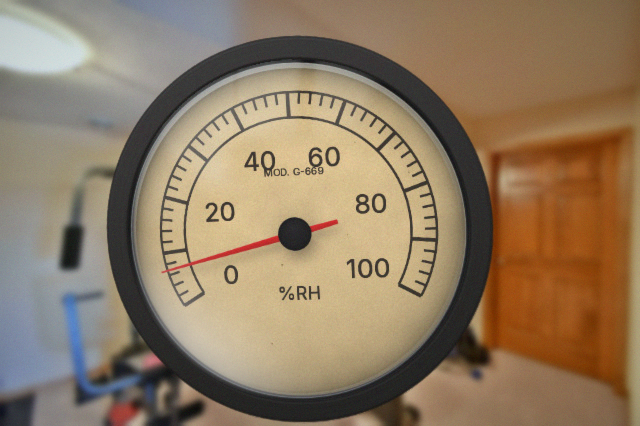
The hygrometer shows 7 %
